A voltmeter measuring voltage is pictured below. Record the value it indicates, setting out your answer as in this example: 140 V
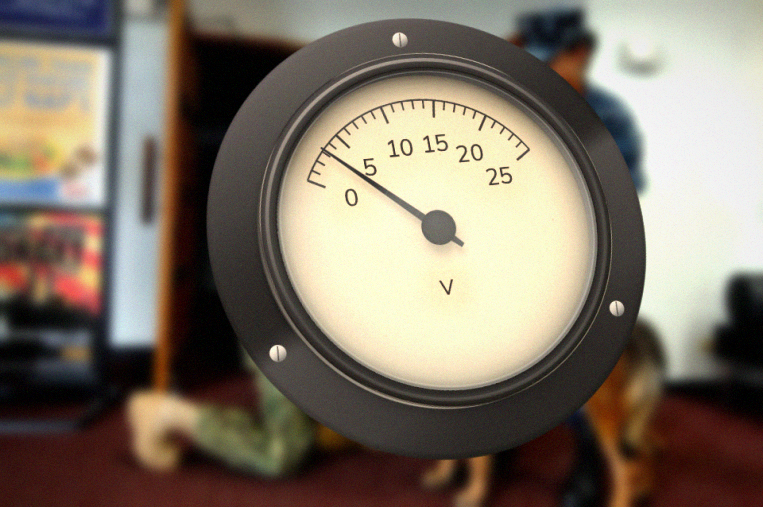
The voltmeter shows 3 V
